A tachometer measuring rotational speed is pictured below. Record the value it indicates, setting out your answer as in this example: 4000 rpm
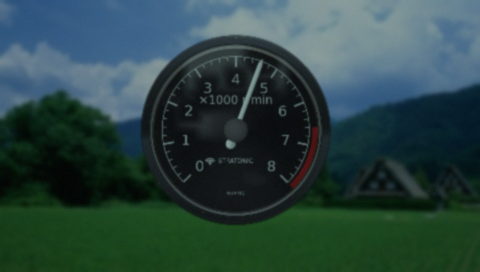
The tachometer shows 4600 rpm
